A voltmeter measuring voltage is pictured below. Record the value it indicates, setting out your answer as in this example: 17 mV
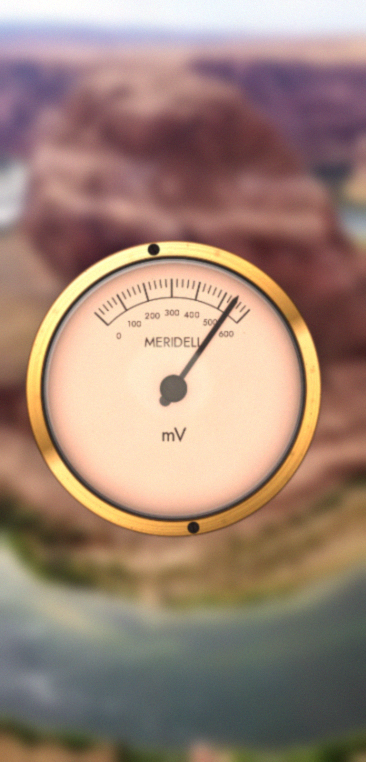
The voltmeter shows 540 mV
